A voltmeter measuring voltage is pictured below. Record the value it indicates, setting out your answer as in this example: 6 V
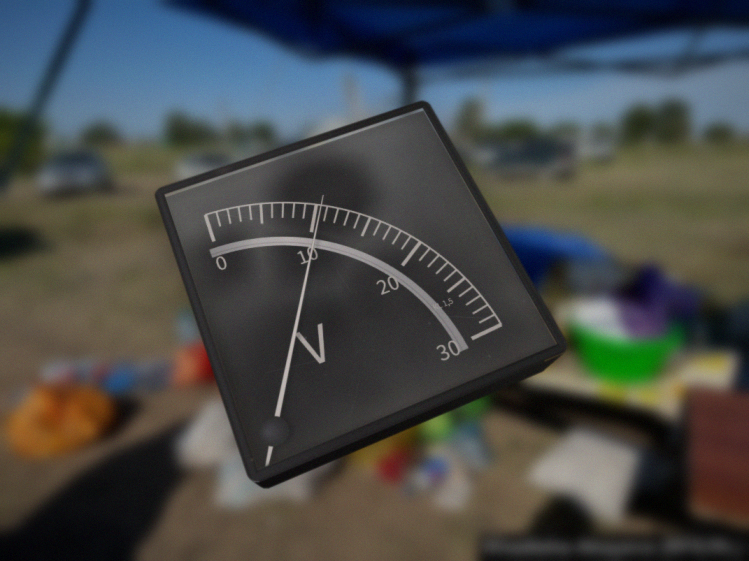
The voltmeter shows 10.5 V
